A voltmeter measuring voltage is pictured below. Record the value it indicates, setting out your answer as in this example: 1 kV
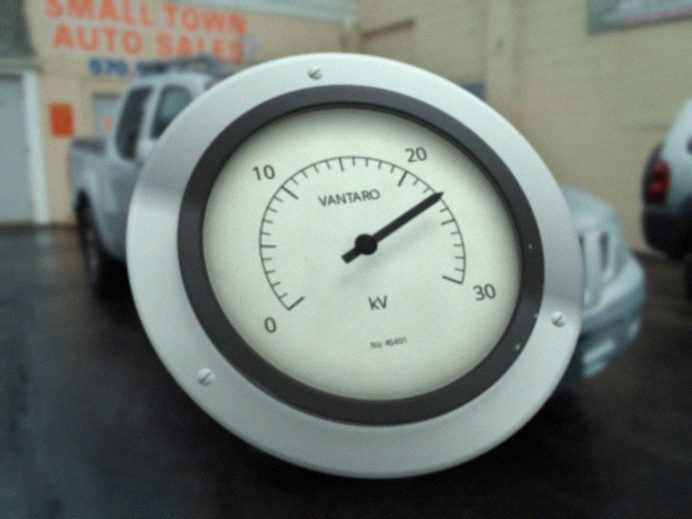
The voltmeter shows 23 kV
